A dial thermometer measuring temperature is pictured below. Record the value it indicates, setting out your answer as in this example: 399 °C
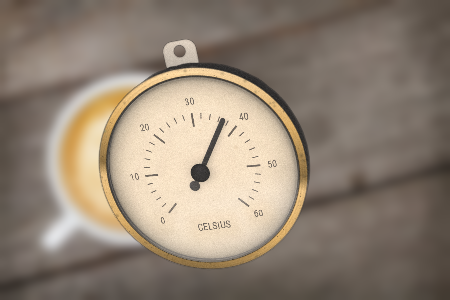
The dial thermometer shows 37 °C
